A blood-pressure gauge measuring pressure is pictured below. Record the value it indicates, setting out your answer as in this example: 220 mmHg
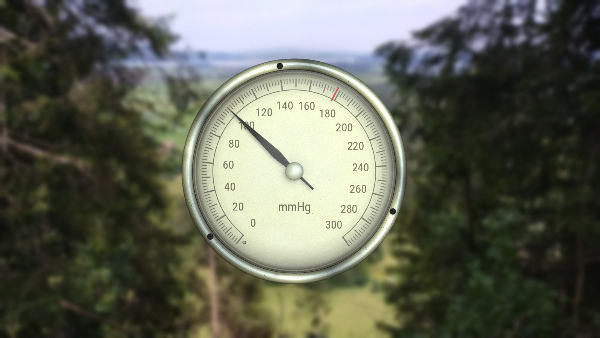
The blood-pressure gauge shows 100 mmHg
